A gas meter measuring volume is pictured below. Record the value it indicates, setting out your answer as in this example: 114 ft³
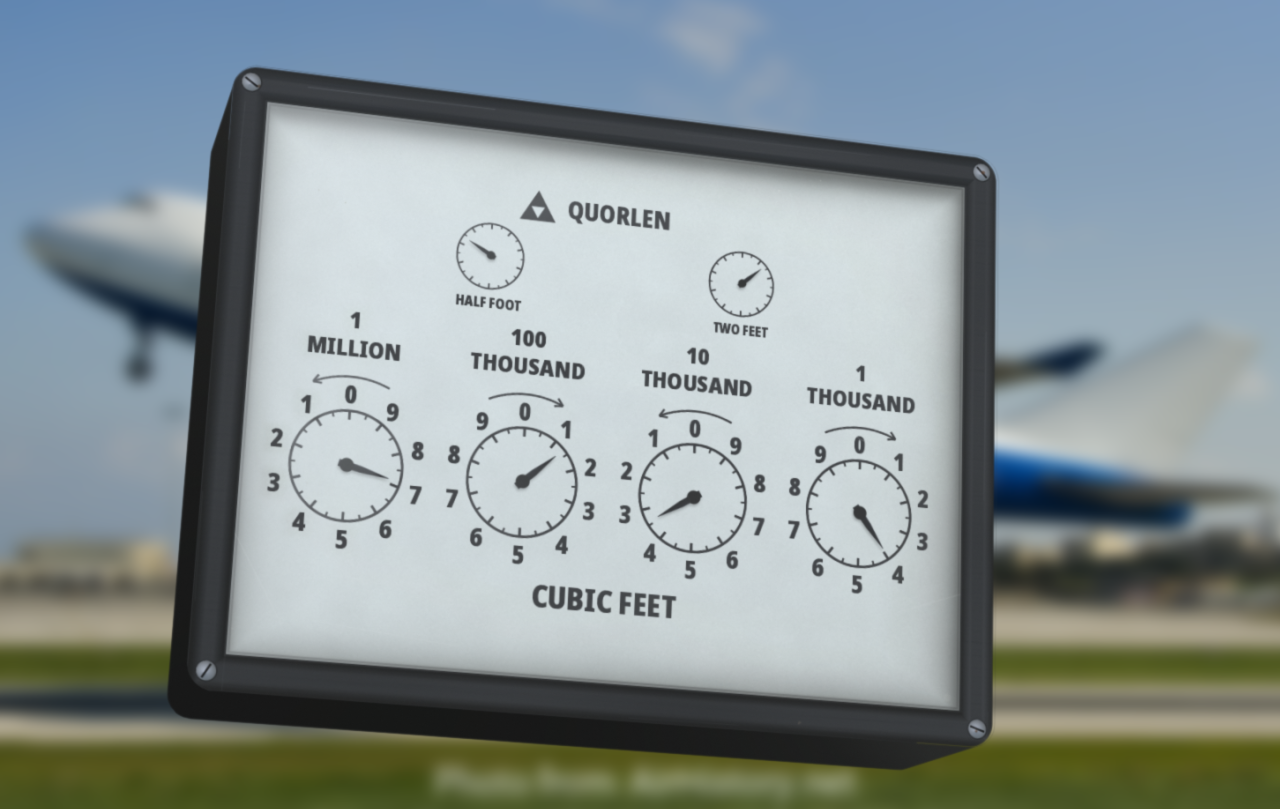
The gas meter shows 713400 ft³
